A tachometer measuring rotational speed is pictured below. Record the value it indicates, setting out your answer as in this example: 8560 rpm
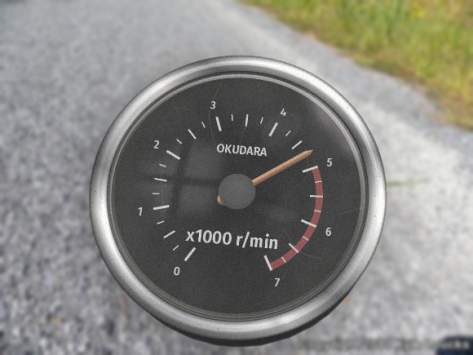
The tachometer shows 4750 rpm
